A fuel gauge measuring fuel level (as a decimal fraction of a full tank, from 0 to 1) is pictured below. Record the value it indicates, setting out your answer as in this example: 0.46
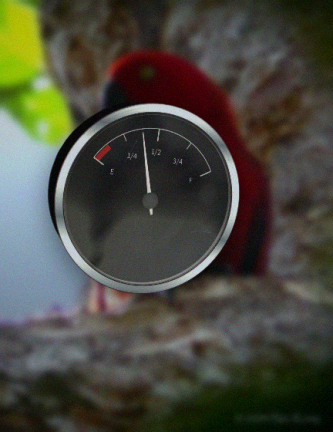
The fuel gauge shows 0.375
